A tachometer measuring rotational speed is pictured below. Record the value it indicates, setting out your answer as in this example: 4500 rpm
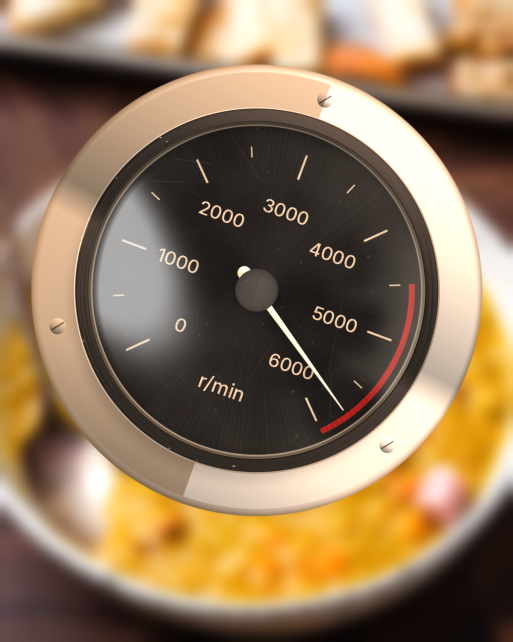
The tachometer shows 5750 rpm
